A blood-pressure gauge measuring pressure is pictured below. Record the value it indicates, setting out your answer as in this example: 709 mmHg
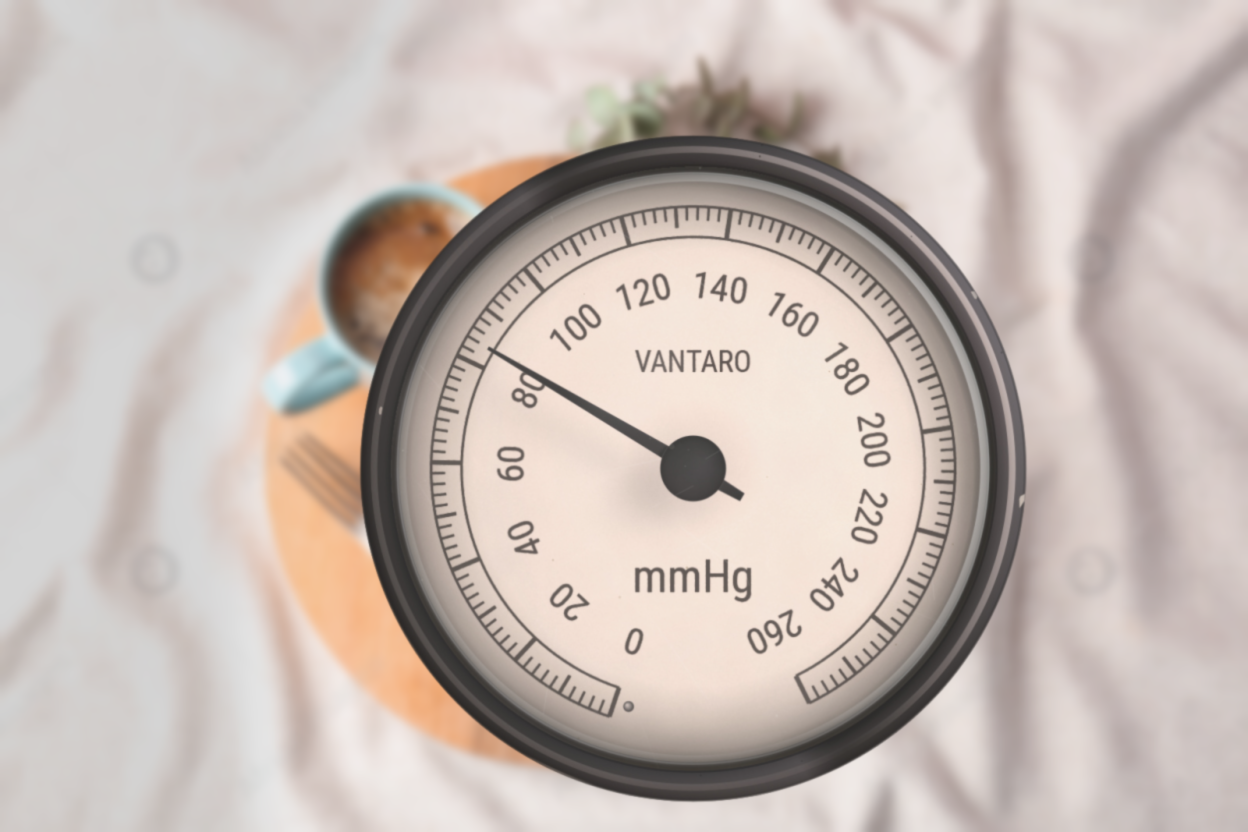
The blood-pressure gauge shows 84 mmHg
